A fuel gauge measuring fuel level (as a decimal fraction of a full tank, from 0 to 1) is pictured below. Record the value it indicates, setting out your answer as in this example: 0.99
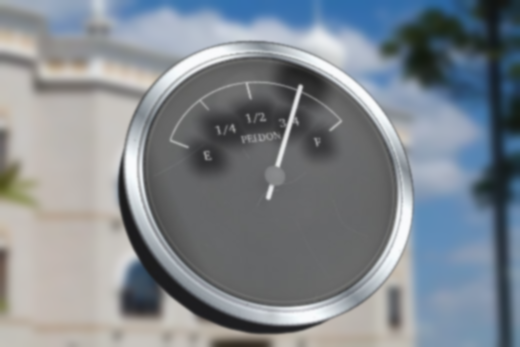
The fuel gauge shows 0.75
